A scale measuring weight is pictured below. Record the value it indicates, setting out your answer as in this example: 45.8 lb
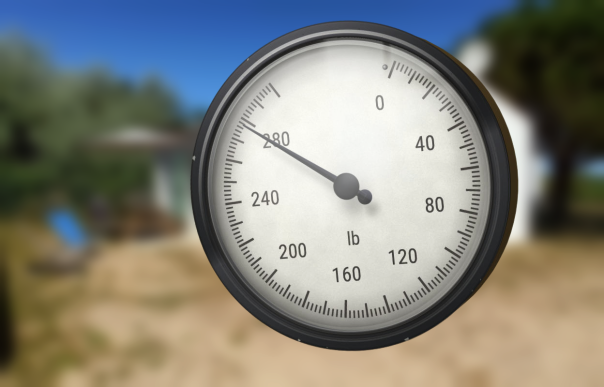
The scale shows 278 lb
